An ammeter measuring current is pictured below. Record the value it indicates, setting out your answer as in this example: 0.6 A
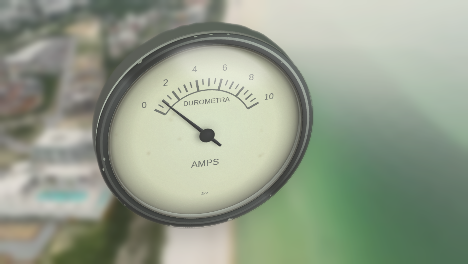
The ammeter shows 1 A
